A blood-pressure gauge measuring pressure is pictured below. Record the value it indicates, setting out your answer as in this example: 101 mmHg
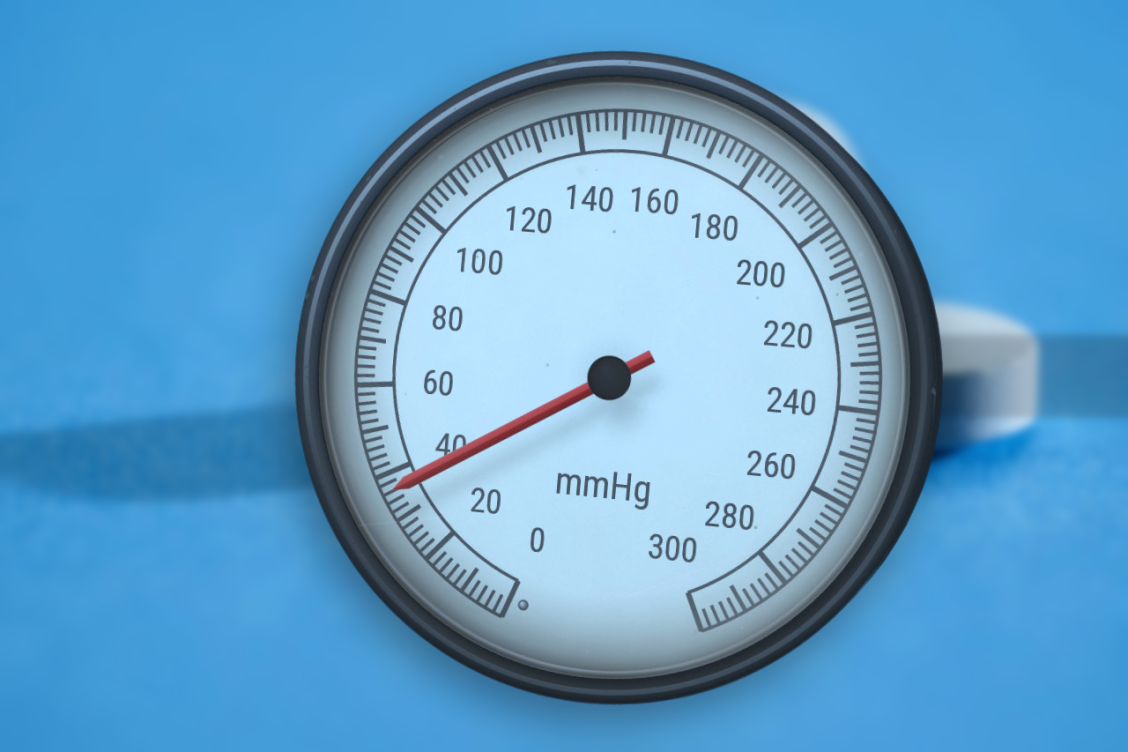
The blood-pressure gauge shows 36 mmHg
